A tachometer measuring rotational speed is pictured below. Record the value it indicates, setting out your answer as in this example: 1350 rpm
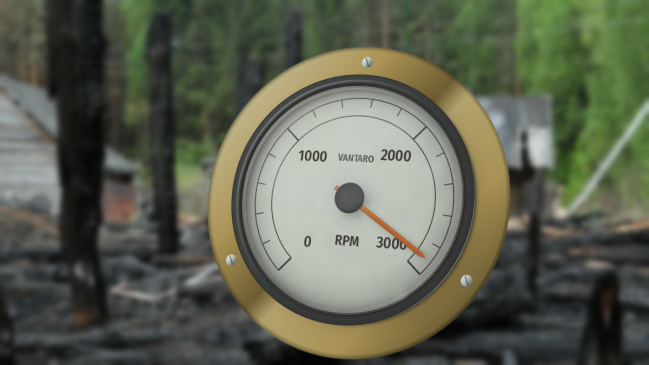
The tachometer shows 2900 rpm
